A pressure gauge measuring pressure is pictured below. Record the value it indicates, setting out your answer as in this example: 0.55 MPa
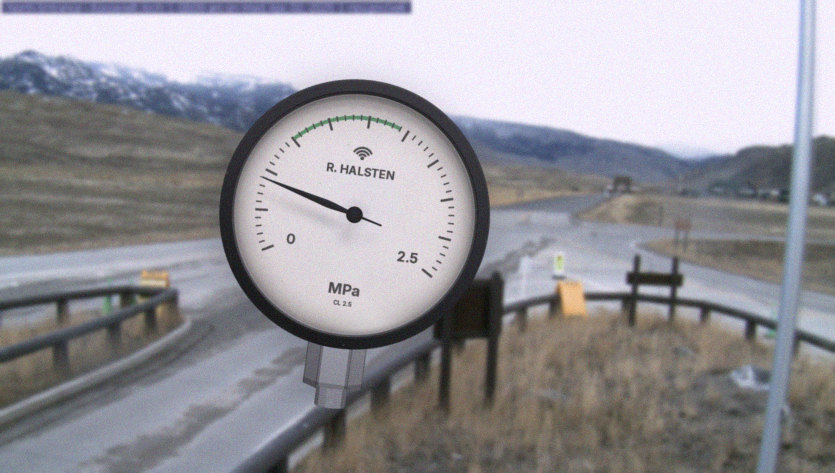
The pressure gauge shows 0.45 MPa
